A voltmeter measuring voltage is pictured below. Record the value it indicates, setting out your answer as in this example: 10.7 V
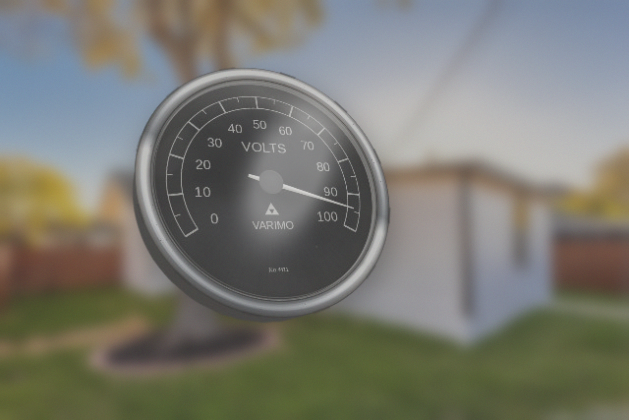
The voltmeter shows 95 V
